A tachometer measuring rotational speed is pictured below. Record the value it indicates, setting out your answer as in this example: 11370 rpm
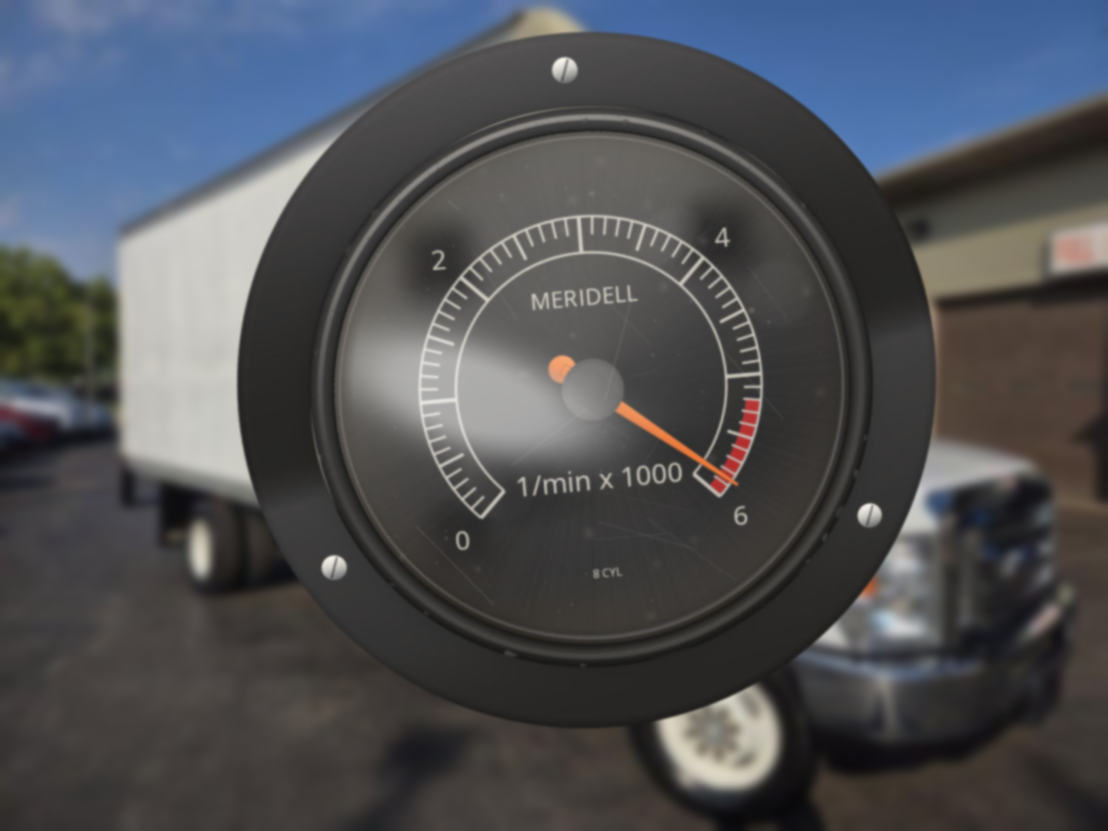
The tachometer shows 5850 rpm
